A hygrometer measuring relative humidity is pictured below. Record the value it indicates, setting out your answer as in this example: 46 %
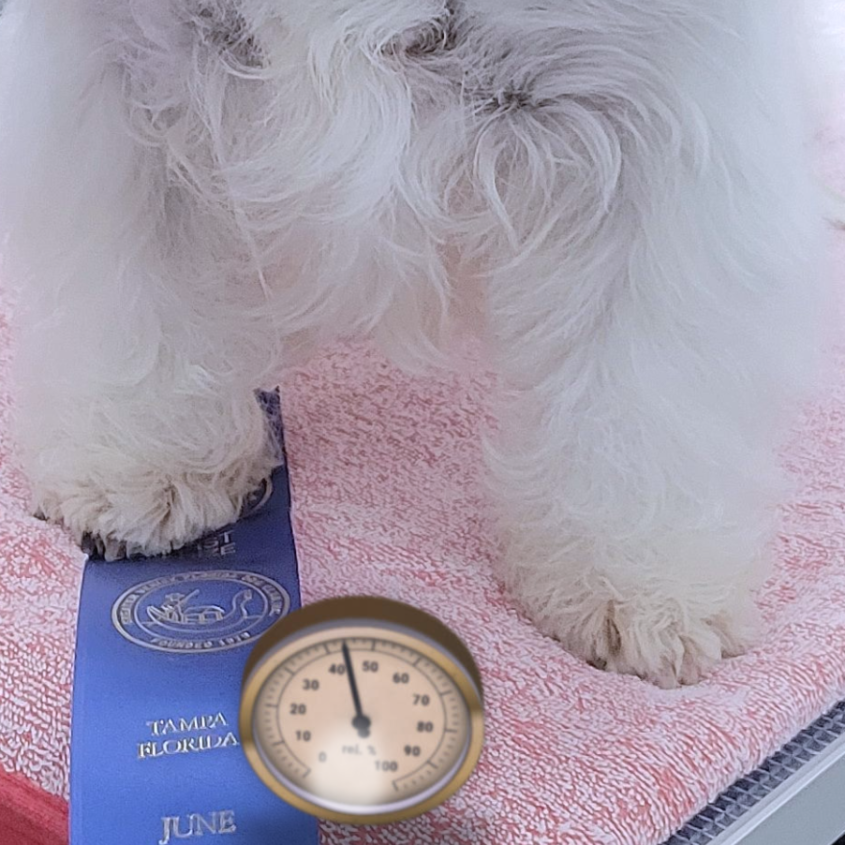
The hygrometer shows 44 %
